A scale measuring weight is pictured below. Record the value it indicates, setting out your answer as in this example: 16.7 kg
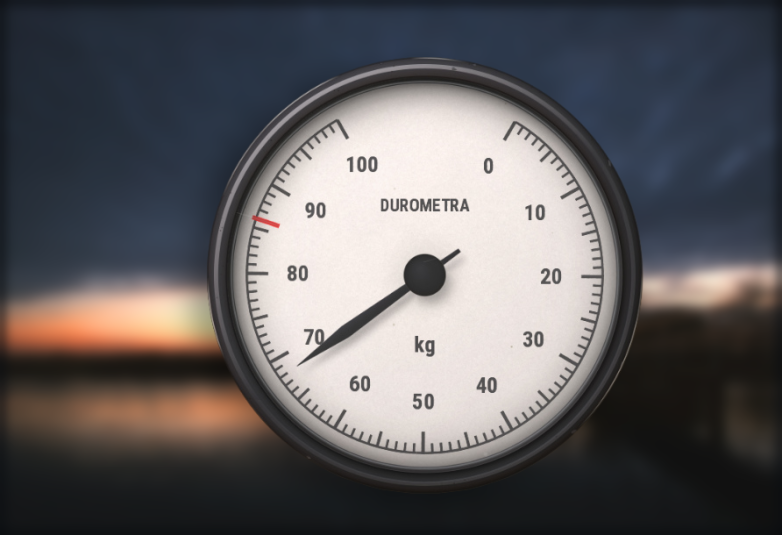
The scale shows 68 kg
